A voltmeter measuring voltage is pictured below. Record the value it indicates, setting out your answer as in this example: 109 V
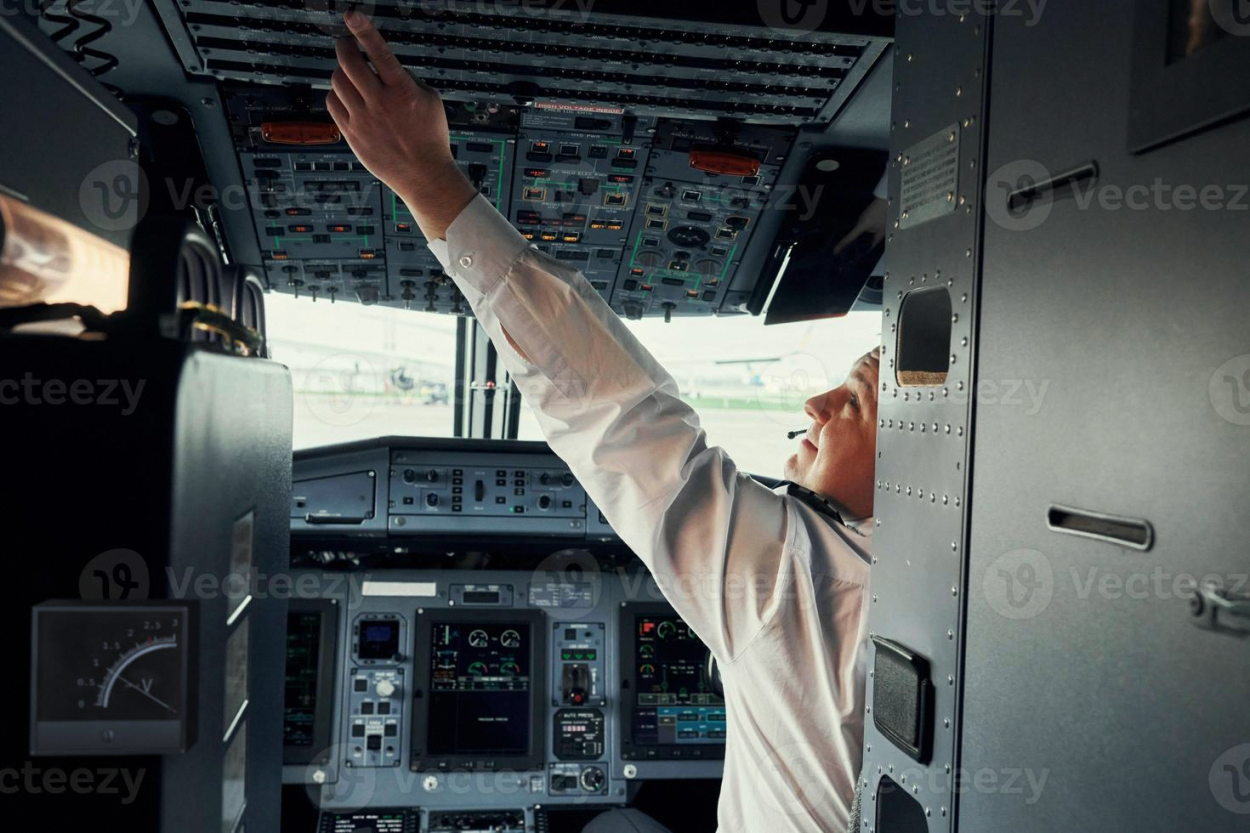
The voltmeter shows 1 V
